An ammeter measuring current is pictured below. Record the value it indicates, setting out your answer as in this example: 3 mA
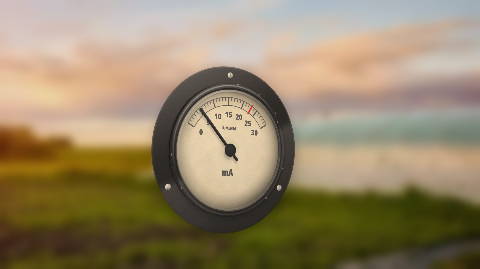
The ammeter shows 5 mA
